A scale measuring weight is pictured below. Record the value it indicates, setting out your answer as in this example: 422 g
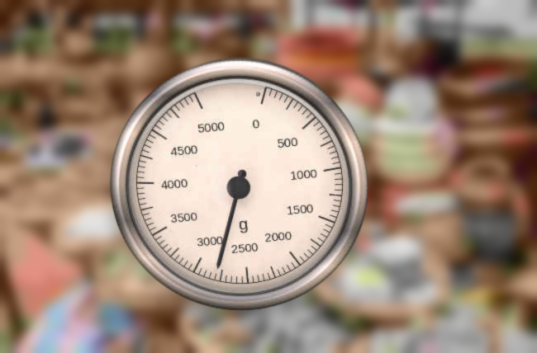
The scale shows 2800 g
